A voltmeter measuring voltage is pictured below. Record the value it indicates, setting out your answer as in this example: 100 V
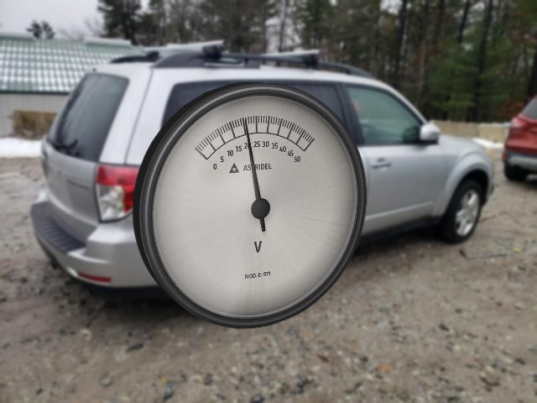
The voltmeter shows 20 V
